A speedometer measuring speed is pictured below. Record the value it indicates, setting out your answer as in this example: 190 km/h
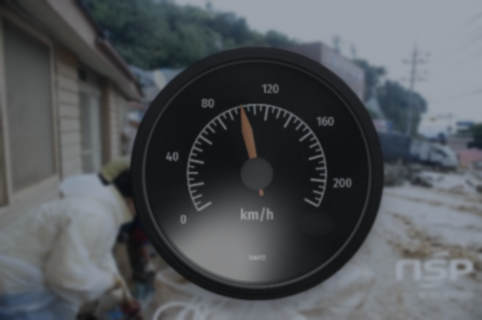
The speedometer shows 100 km/h
